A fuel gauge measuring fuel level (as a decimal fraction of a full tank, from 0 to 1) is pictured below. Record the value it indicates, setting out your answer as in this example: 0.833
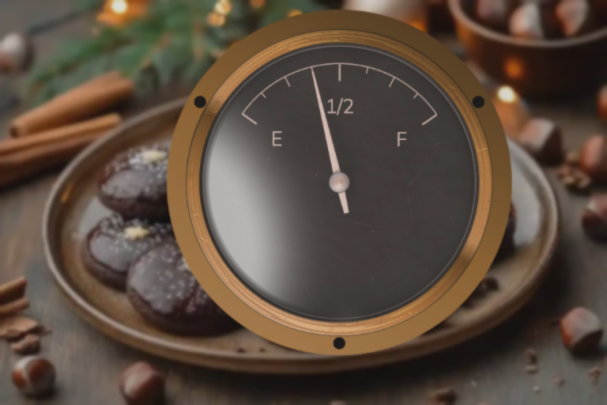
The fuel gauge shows 0.375
